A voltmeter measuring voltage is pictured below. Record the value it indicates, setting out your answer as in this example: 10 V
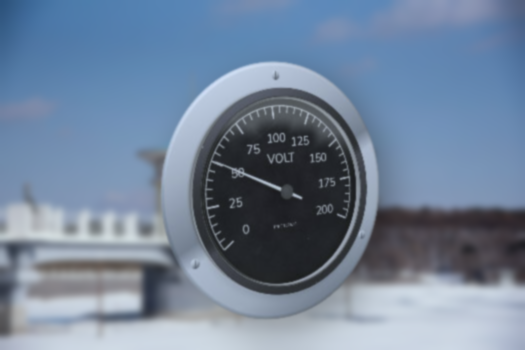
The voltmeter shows 50 V
